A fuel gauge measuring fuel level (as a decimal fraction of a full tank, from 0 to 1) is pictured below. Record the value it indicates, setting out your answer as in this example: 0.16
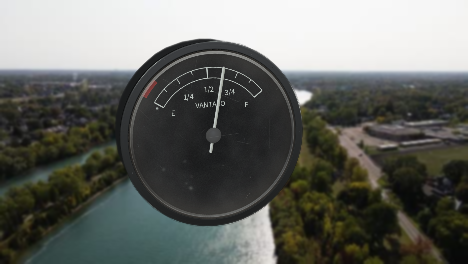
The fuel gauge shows 0.625
